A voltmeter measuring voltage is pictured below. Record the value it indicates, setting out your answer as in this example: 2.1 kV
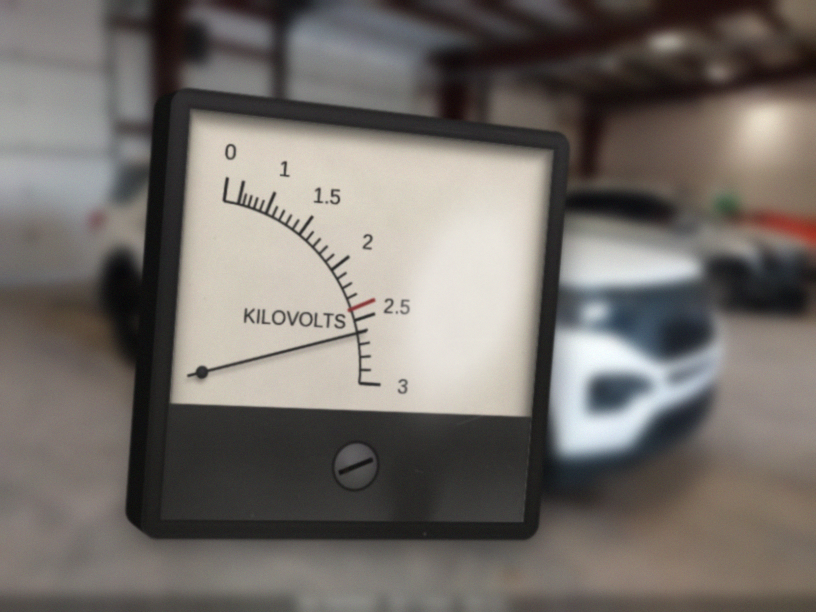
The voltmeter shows 2.6 kV
